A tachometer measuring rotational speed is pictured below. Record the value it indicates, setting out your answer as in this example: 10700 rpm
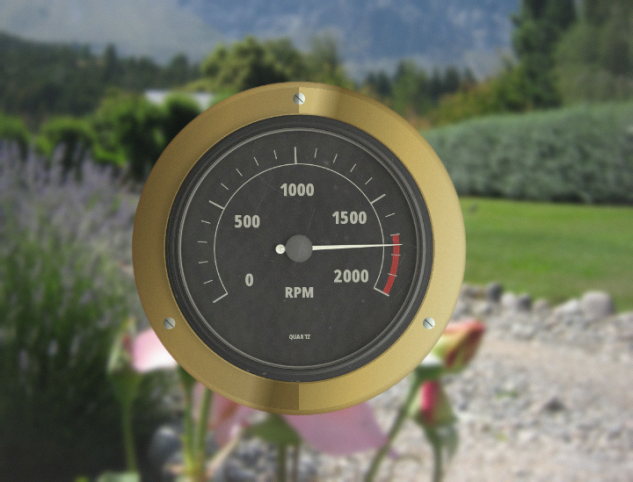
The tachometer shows 1750 rpm
